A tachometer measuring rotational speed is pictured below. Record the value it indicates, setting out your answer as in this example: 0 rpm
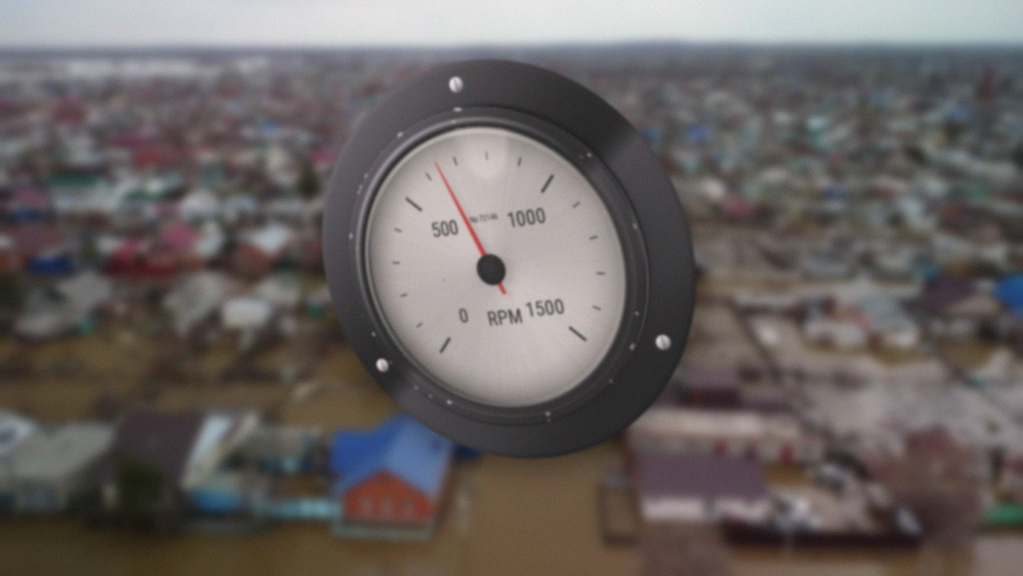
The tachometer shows 650 rpm
